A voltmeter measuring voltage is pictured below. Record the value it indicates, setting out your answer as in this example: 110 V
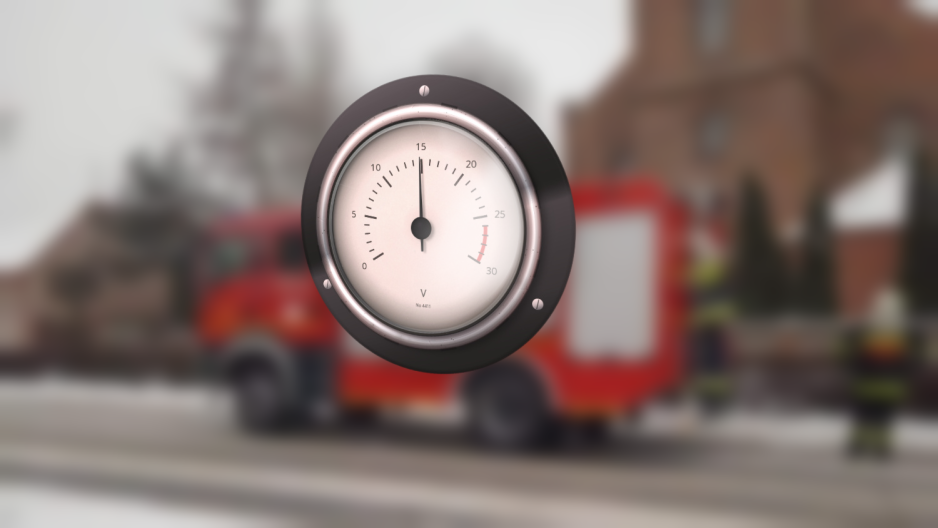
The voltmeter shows 15 V
